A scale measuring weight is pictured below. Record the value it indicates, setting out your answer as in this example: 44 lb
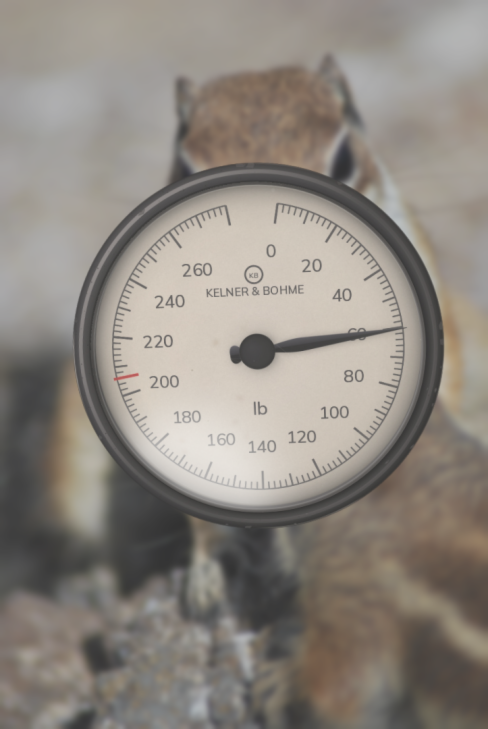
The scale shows 60 lb
